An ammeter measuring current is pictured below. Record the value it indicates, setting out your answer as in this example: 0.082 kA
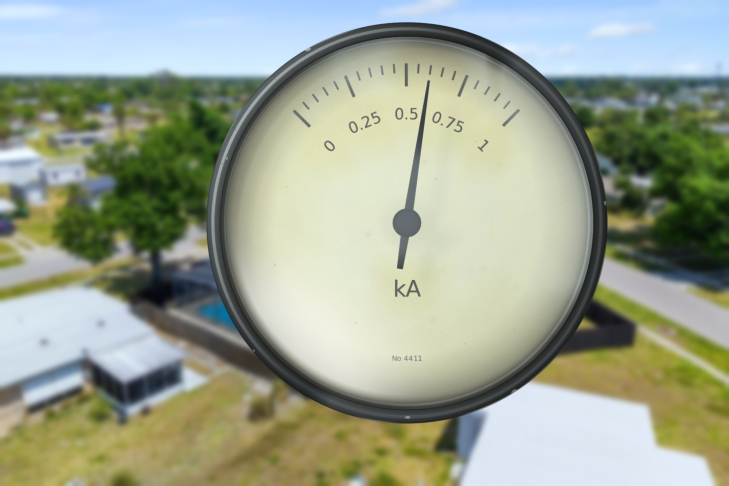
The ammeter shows 0.6 kA
